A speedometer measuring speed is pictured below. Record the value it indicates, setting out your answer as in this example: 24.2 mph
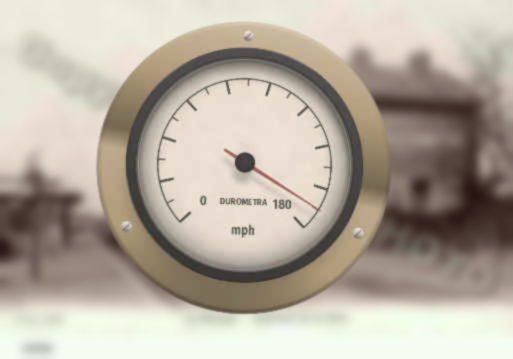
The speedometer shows 170 mph
